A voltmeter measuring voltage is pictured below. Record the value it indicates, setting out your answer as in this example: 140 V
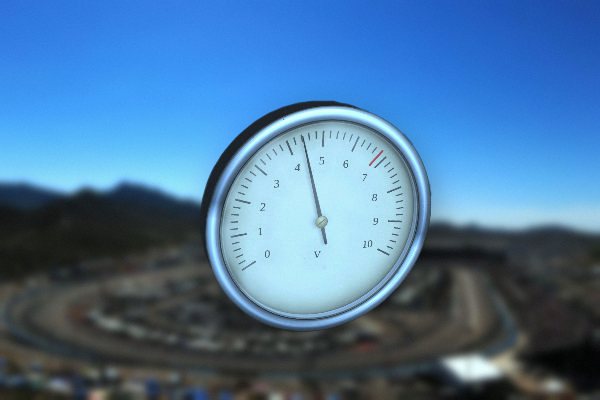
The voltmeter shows 4.4 V
